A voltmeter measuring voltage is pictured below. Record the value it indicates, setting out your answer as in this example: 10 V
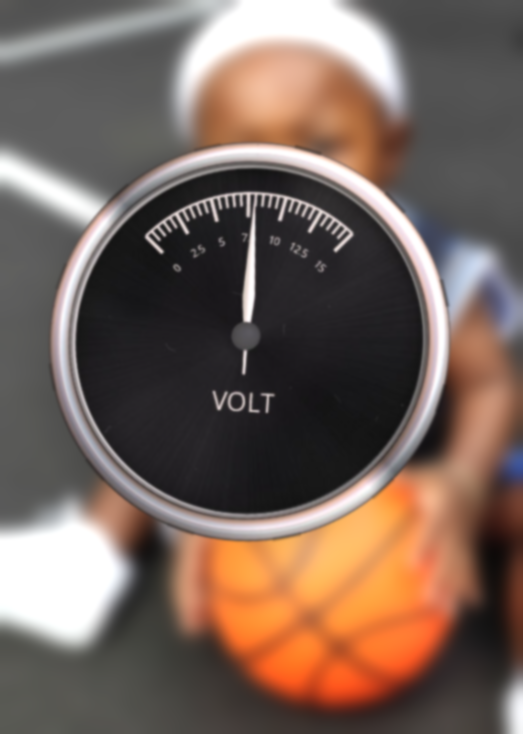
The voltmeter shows 8 V
